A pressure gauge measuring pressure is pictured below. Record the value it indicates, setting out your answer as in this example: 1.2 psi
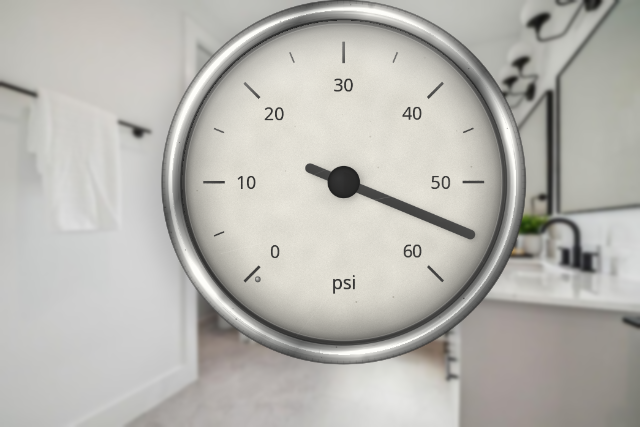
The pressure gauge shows 55 psi
